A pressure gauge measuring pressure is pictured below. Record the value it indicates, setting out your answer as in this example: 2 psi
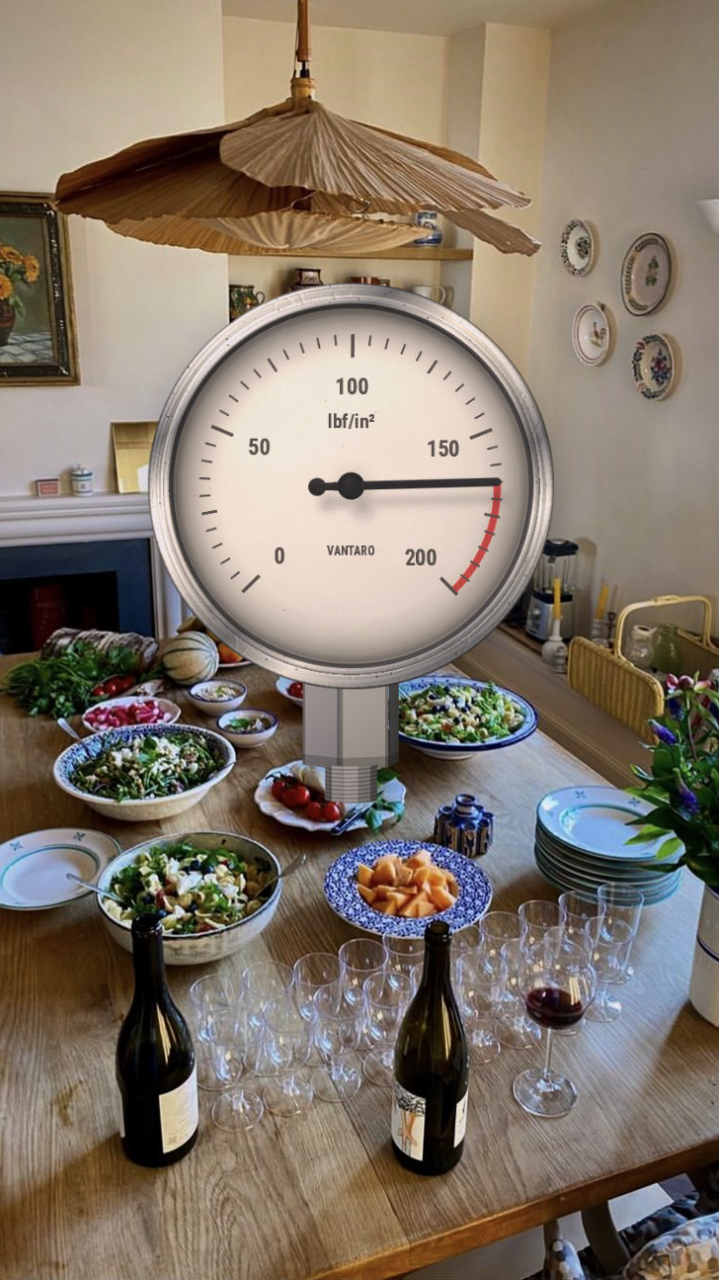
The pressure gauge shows 165 psi
